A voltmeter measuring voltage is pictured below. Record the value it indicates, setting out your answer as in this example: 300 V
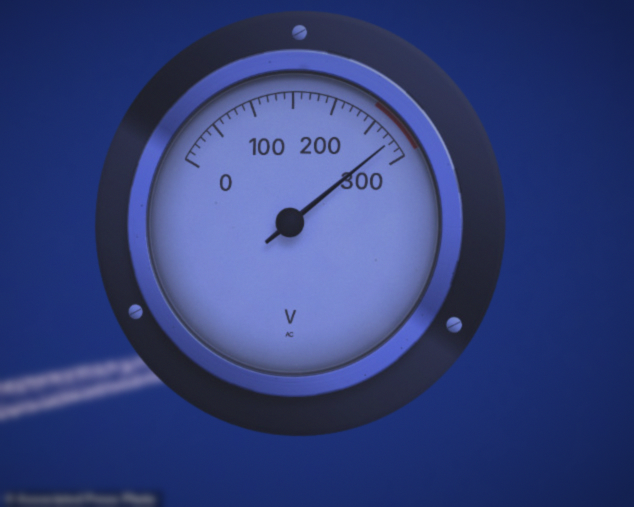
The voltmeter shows 280 V
